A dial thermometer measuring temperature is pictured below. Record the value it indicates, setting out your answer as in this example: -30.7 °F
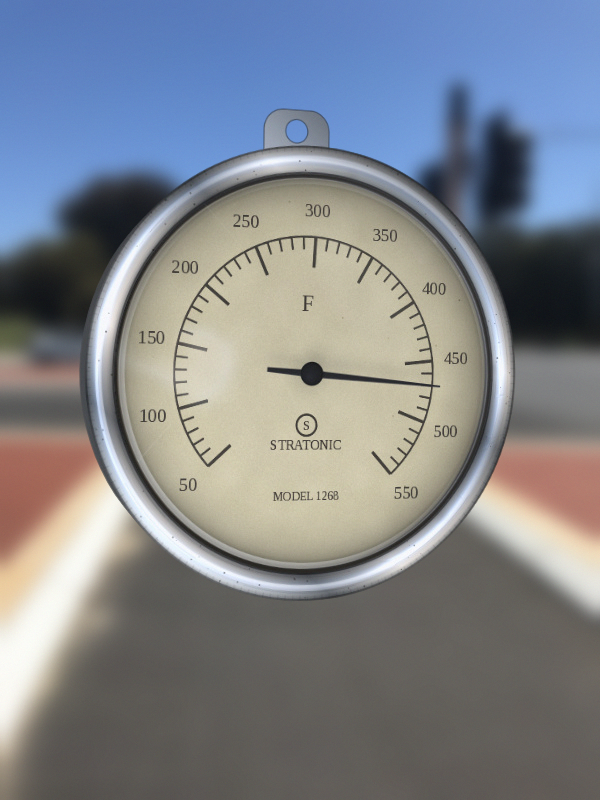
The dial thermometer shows 470 °F
